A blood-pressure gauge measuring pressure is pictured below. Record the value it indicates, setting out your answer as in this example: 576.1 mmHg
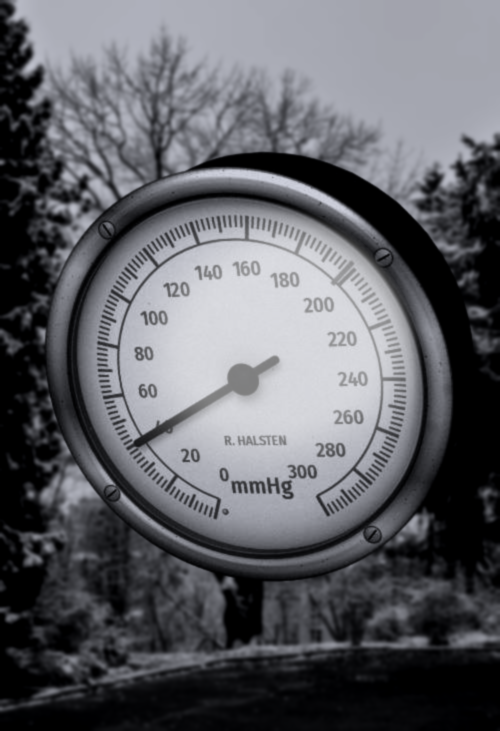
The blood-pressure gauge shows 40 mmHg
